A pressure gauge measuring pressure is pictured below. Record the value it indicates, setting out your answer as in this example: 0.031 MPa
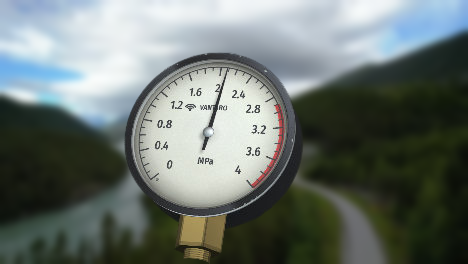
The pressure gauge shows 2.1 MPa
